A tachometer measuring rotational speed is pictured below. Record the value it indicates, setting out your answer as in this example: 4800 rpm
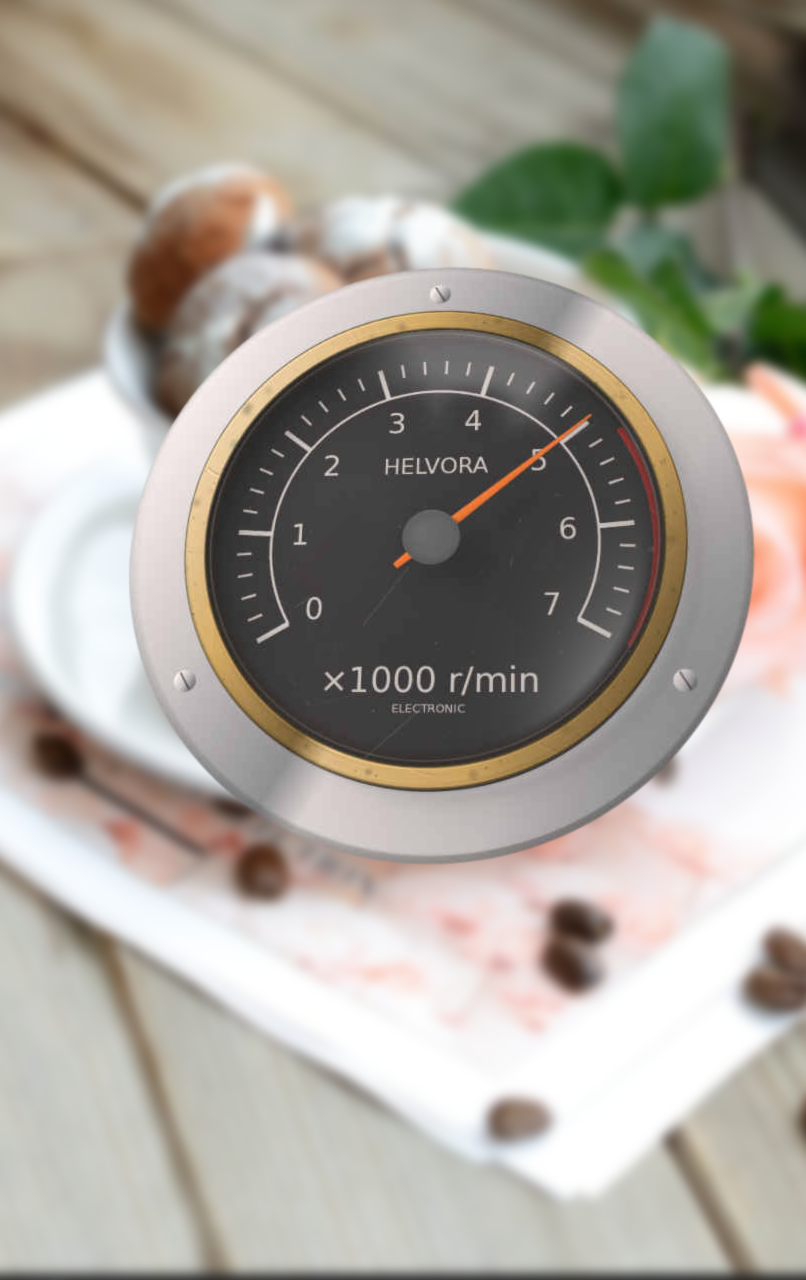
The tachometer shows 5000 rpm
